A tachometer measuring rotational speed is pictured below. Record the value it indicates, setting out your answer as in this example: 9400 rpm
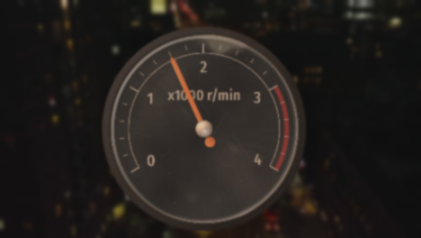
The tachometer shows 1600 rpm
